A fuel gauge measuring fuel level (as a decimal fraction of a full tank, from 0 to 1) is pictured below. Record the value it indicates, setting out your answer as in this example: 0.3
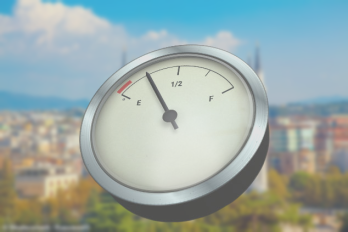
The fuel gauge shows 0.25
